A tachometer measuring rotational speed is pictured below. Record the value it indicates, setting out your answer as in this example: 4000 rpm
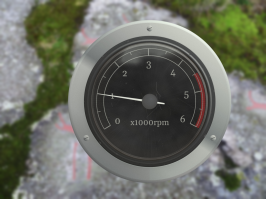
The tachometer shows 1000 rpm
